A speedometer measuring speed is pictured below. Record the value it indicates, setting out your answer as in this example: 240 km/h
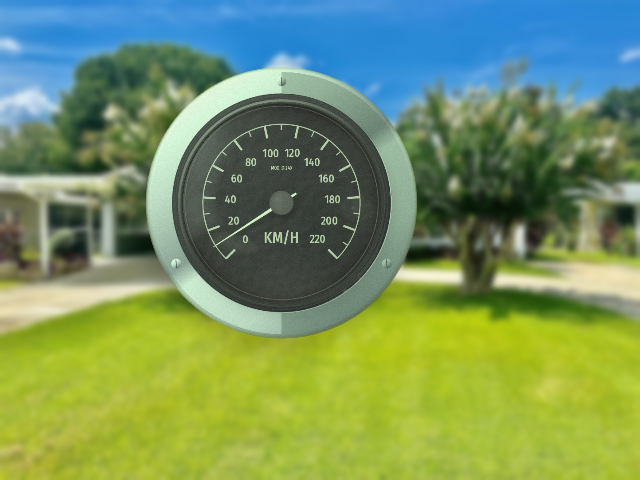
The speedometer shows 10 km/h
